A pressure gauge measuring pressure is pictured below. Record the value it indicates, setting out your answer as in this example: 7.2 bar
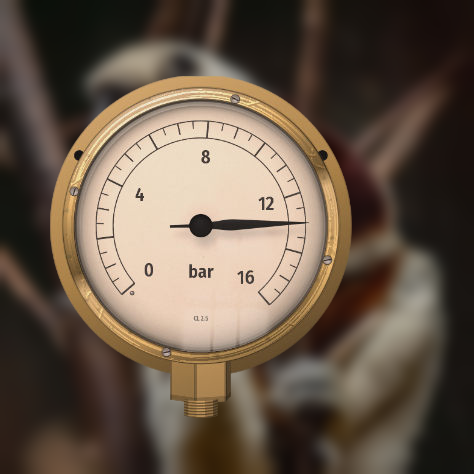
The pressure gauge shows 13 bar
